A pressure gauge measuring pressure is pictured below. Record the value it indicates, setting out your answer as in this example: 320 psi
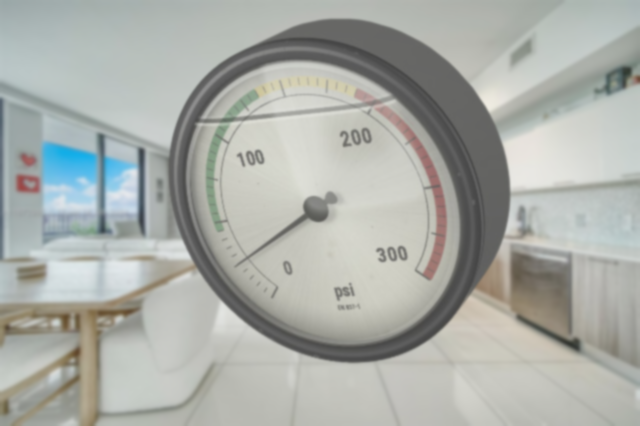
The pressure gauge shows 25 psi
